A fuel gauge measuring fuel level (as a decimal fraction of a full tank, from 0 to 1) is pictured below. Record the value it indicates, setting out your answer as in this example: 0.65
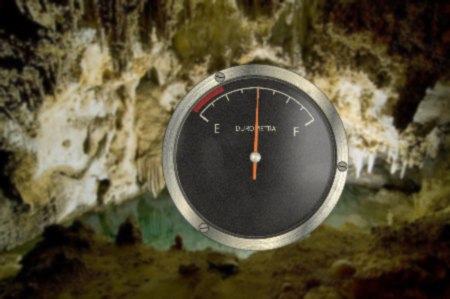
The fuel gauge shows 0.5
